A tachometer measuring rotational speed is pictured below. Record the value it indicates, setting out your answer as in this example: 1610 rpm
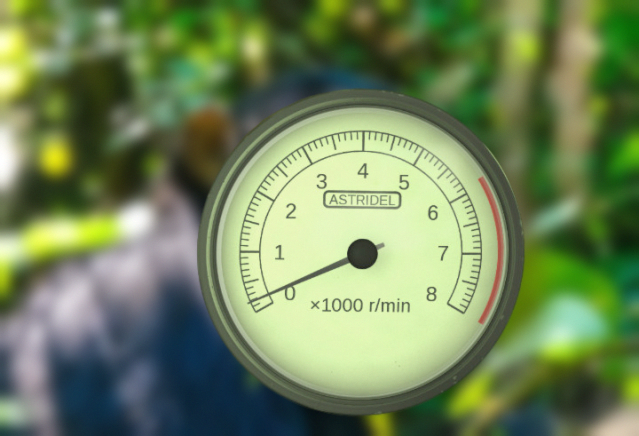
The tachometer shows 200 rpm
